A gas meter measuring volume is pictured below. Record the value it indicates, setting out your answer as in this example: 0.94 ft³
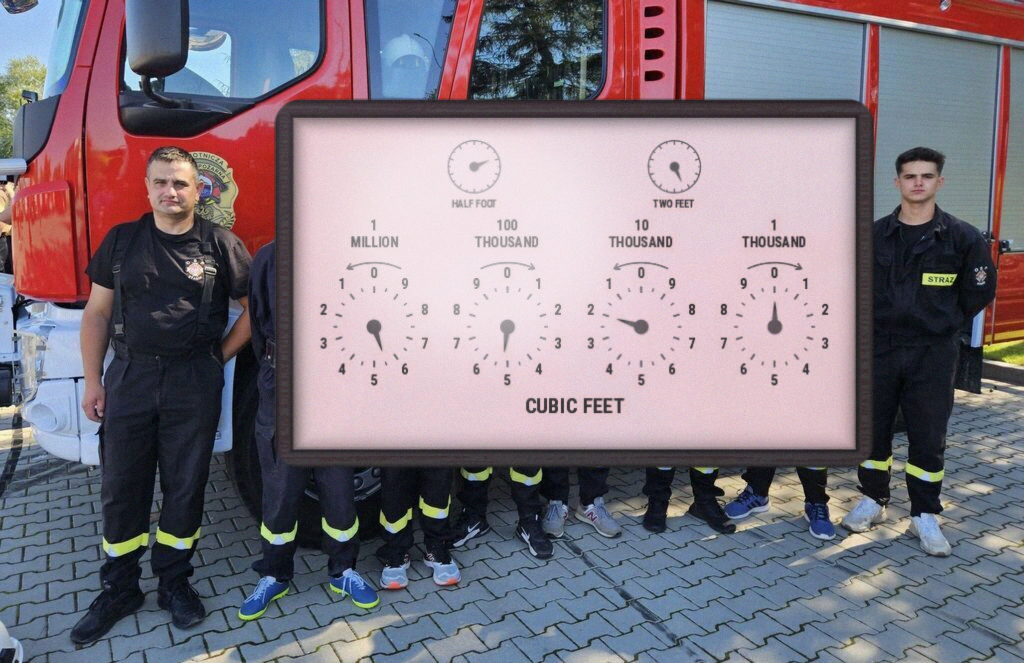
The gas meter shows 552000 ft³
